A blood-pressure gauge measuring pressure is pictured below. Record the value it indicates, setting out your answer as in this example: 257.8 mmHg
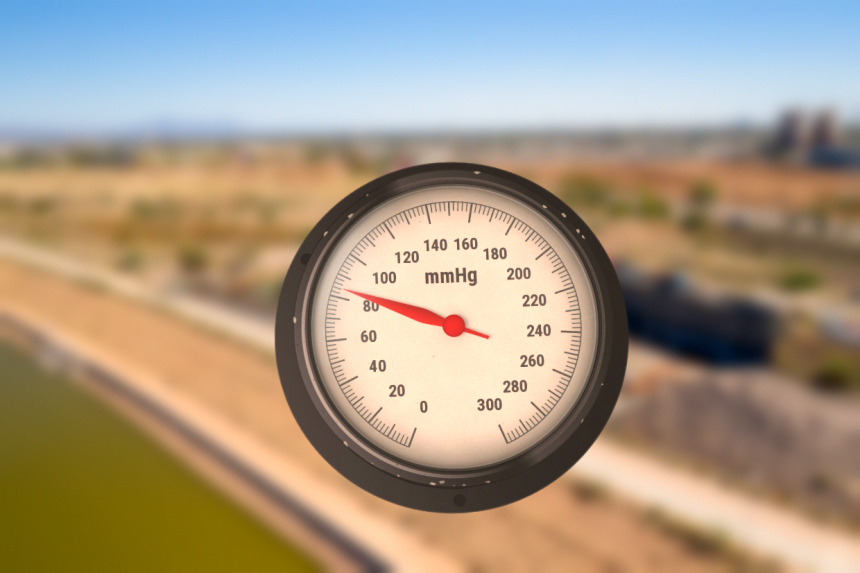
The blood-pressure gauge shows 84 mmHg
